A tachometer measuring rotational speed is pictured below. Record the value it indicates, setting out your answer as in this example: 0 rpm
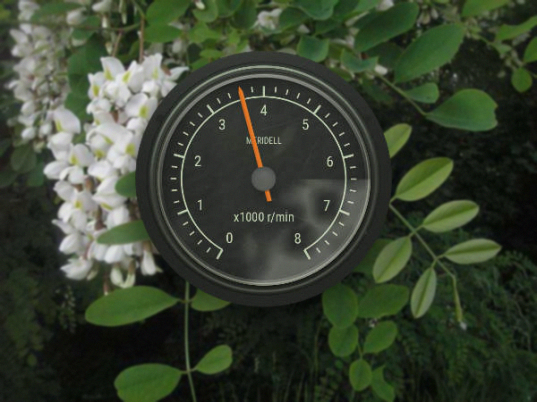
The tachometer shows 3600 rpm
